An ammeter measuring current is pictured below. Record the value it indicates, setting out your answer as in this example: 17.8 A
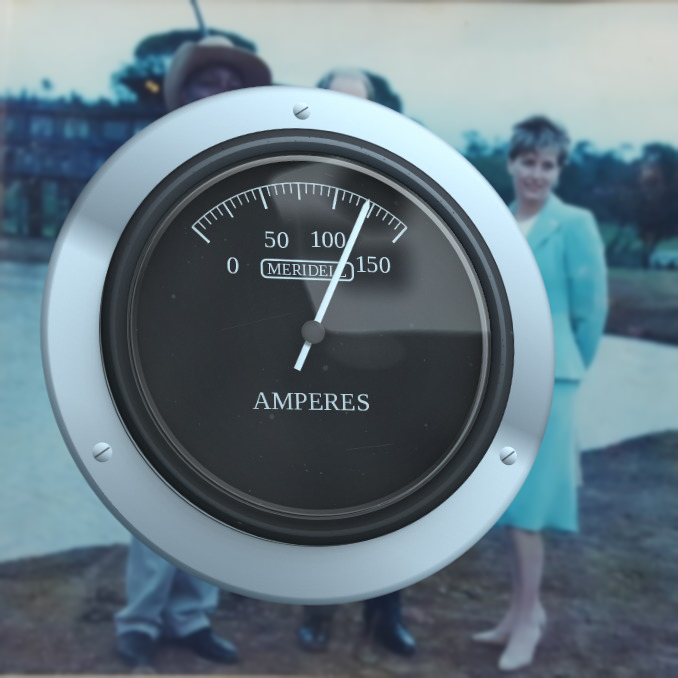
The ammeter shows 120 A
